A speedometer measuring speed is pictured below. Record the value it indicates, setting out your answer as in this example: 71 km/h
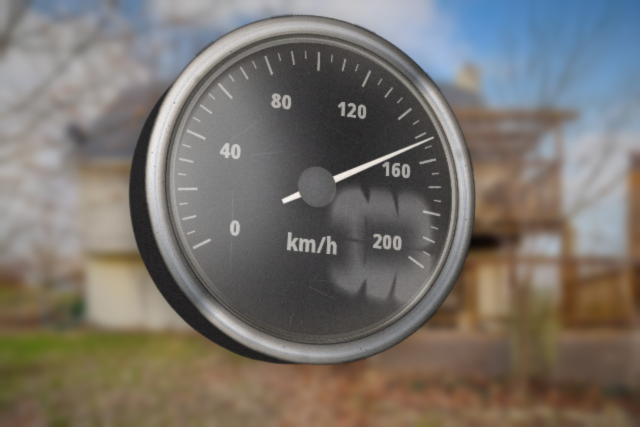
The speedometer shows 152.5 km/h
